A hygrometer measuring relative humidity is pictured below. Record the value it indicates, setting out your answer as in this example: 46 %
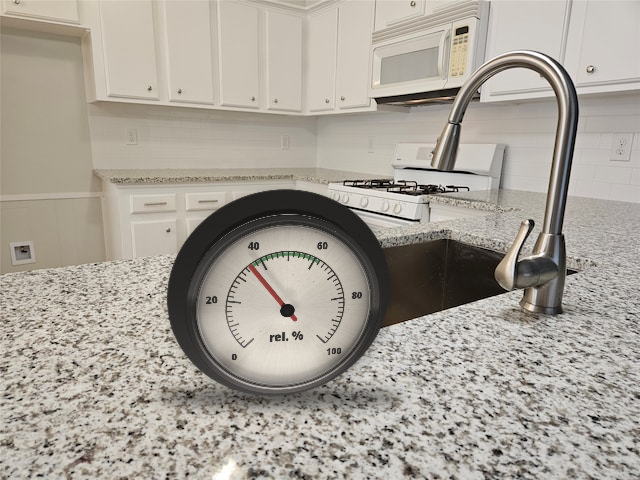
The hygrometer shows 36 %
